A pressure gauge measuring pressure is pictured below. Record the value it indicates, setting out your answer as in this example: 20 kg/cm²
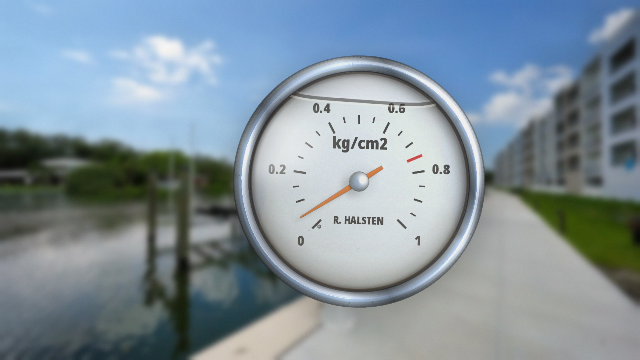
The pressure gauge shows 0.05 kg/cm²
